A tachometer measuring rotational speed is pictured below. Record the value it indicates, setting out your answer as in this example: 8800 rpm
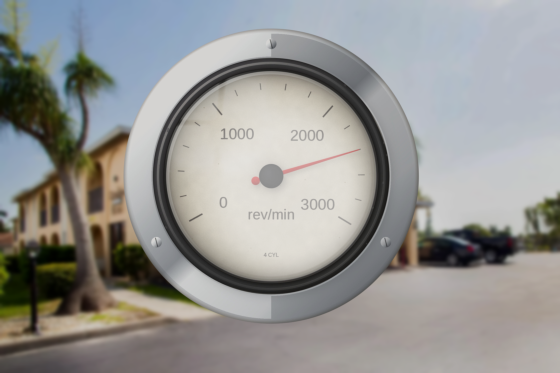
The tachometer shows 2400 rpm
